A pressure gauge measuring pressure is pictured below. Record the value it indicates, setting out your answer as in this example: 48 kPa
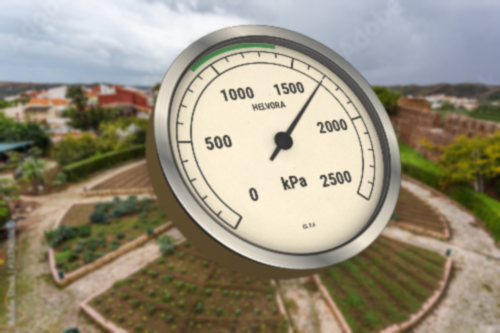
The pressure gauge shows 1700 kPa
